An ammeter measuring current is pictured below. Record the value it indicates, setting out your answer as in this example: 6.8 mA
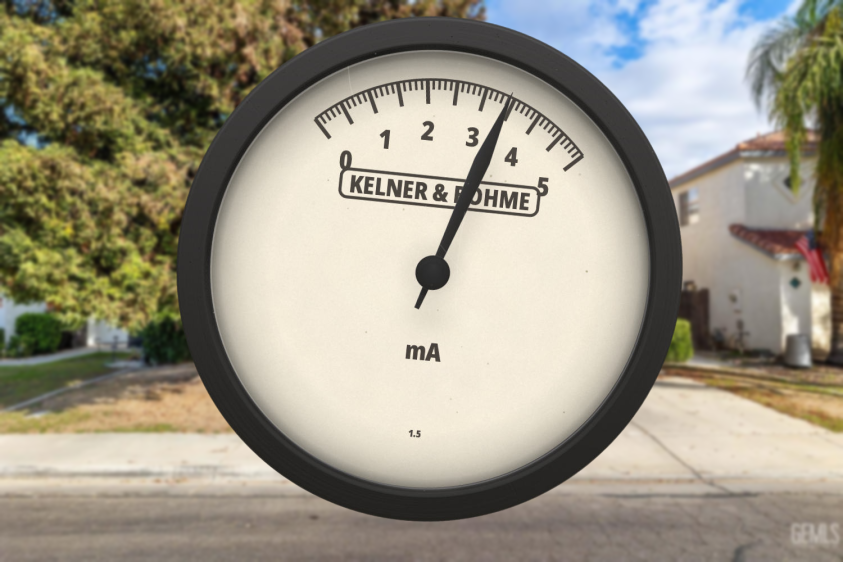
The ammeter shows 3.4 mA
